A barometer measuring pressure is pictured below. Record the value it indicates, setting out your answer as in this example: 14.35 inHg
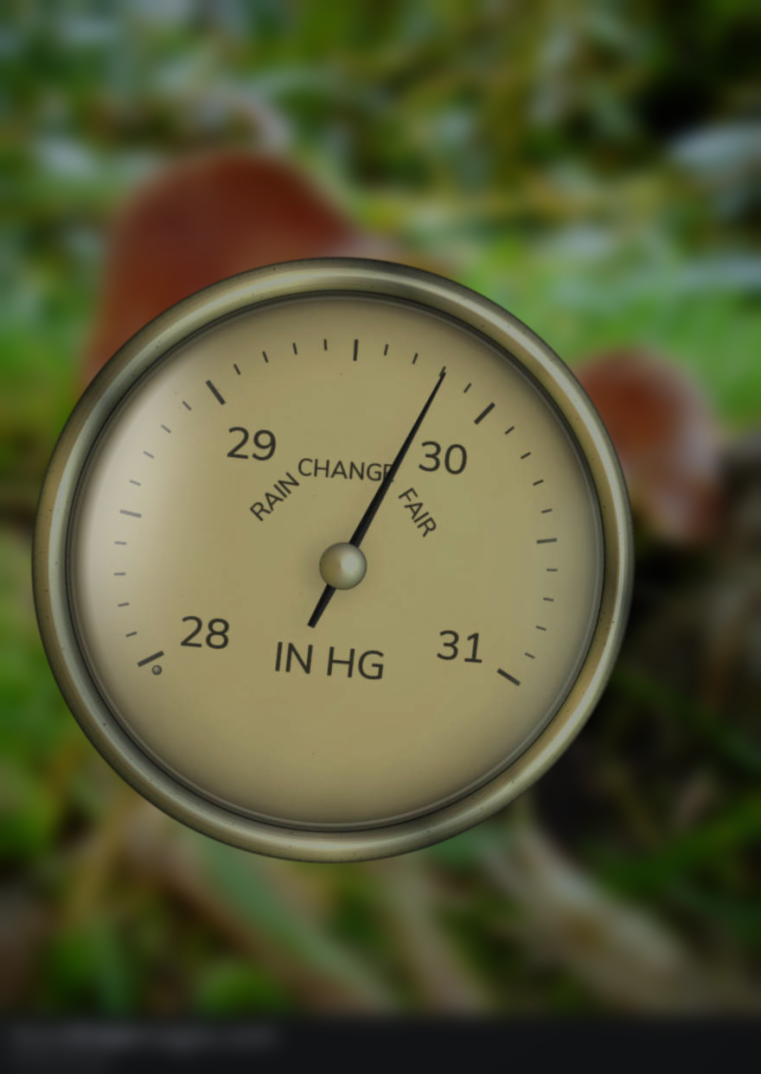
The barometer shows 29.8 inHg
